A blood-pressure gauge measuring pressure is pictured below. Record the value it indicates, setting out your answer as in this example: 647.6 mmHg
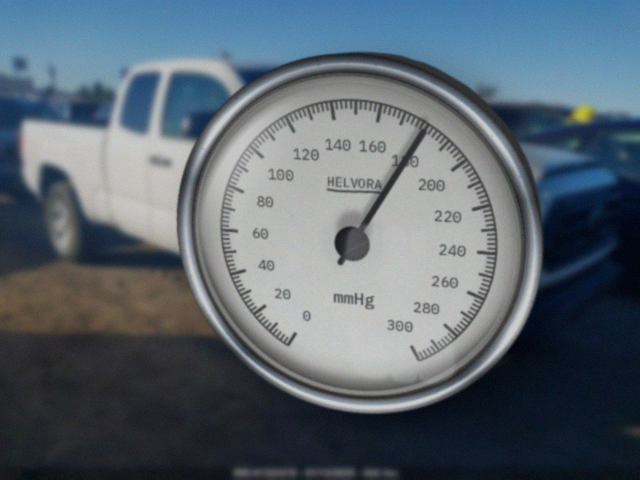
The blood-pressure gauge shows 180 mmHg
